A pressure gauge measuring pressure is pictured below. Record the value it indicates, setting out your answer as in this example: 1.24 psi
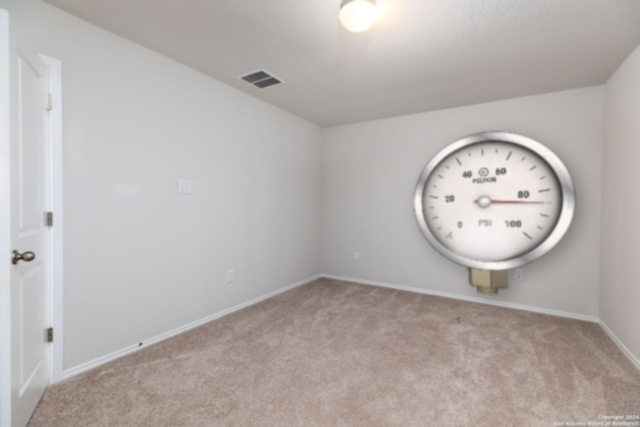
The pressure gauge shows 85 psi
